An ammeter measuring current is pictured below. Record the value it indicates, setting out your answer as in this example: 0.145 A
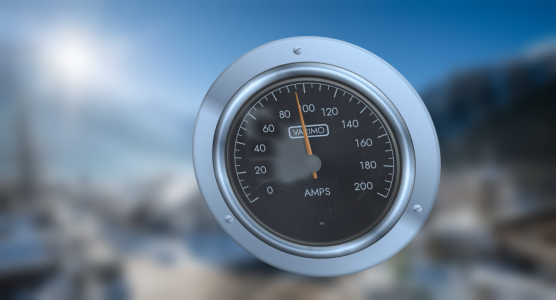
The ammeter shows 95 A
